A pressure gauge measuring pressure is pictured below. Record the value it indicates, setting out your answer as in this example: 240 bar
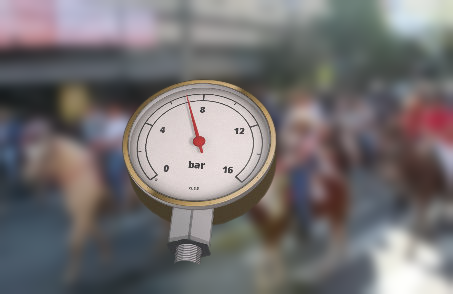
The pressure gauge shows 7 bar
